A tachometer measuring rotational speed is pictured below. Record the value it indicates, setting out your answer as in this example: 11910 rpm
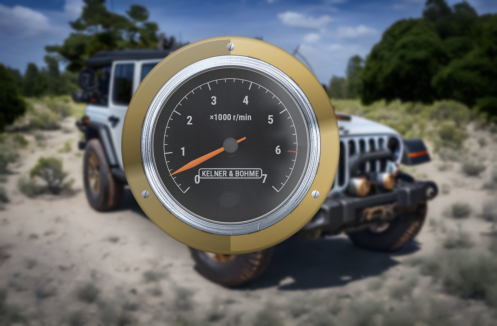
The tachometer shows 500 rpm
